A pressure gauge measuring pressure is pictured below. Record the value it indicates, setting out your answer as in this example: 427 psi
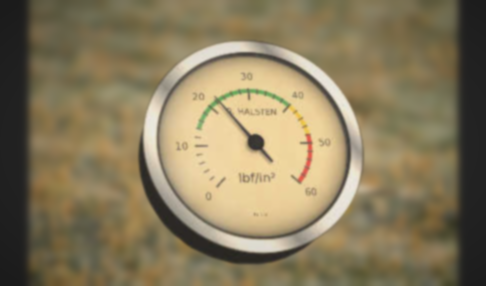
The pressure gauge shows 22 psi
